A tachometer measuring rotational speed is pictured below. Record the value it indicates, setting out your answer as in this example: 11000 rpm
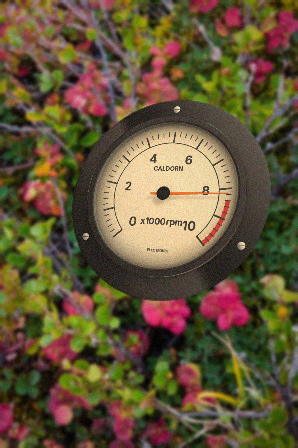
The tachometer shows 8200 rpm
